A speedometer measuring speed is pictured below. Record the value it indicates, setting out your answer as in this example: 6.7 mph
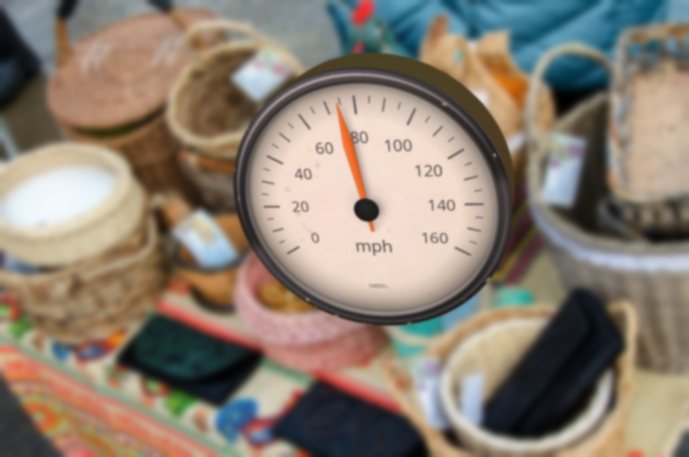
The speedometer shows 75 mph
